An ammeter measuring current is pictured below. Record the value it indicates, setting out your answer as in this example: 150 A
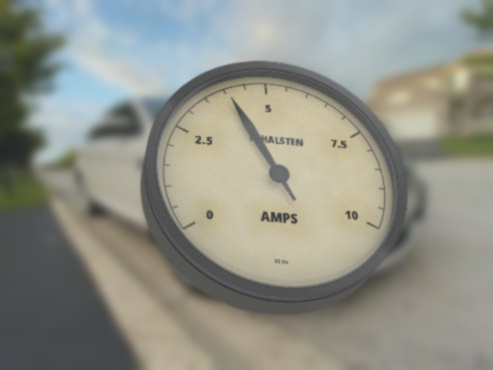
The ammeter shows 4 A
